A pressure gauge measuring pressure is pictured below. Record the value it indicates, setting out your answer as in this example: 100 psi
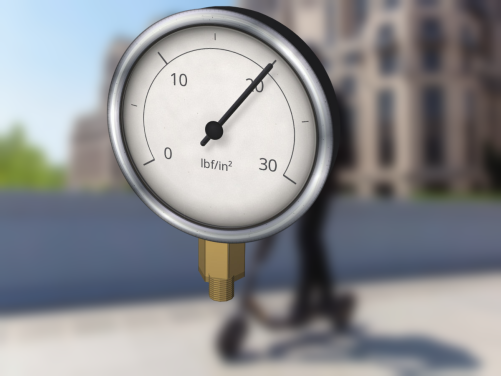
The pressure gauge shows 20 psi
